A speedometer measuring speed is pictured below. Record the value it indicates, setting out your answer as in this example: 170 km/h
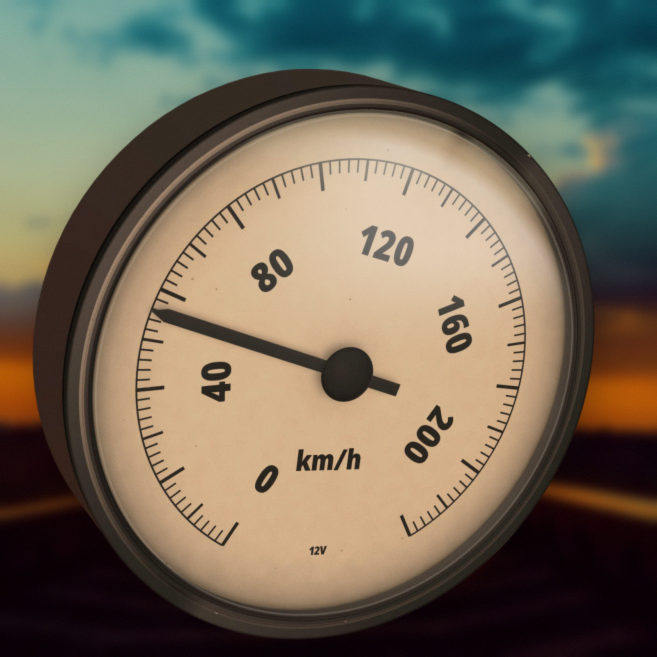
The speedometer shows 56 km/h
